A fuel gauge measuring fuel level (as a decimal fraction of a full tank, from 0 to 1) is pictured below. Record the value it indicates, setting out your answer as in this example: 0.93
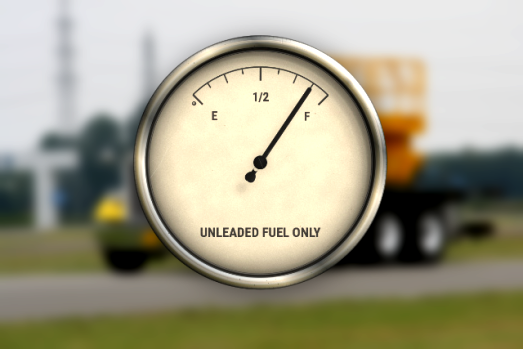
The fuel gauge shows 0.875
